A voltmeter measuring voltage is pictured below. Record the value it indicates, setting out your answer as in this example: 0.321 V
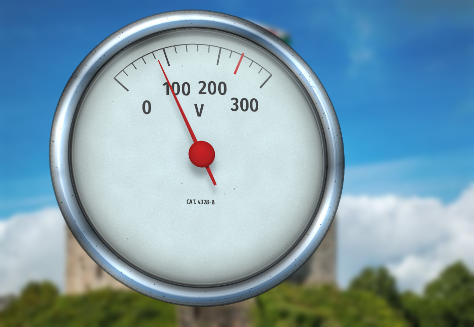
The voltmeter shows 80 V
